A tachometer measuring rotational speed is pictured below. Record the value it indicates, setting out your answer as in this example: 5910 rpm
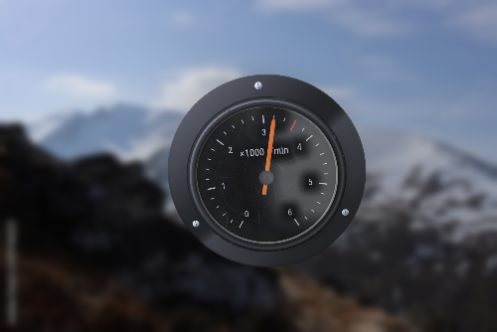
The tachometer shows 3200 rpm
